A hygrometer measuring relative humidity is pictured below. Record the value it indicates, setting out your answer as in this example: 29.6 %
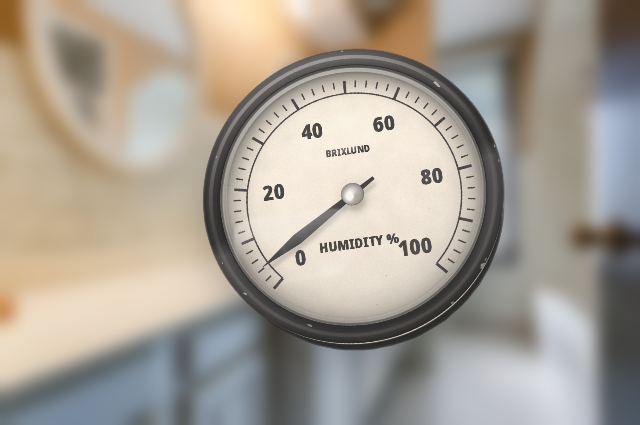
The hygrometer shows 4 %
